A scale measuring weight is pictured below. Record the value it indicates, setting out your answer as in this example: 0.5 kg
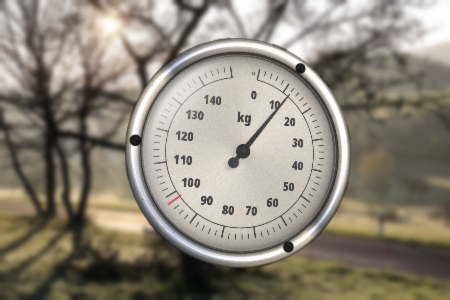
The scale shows 12 kg
